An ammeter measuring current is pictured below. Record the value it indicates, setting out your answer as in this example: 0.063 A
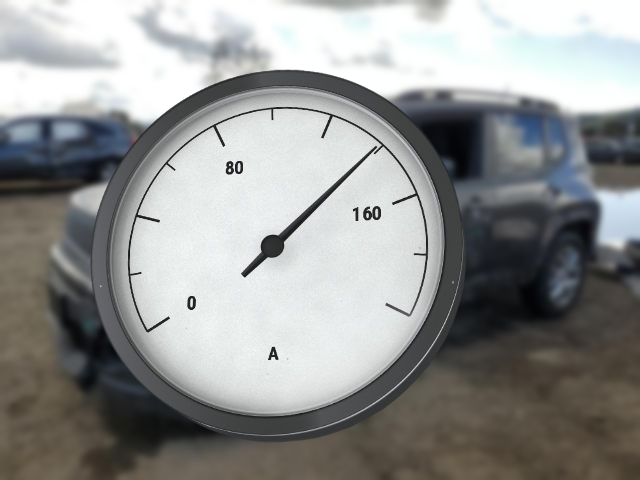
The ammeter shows 140 A
